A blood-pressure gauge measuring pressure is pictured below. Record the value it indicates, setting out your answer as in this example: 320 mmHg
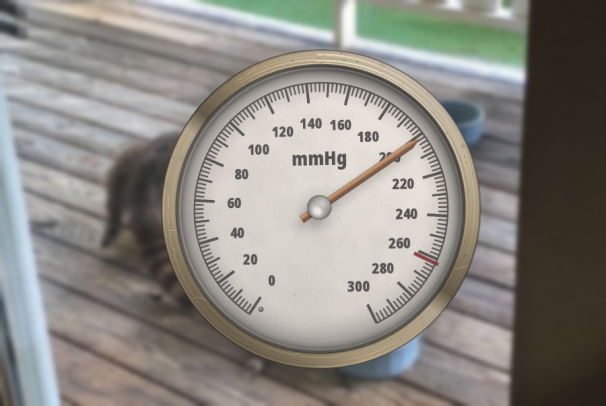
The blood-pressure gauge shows 202 mmHg
